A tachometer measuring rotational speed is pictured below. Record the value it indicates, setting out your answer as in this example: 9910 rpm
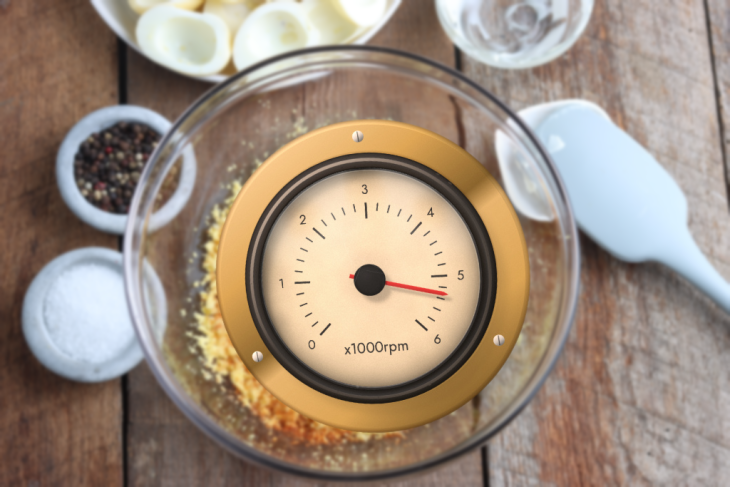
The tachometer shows 5300 rpm
